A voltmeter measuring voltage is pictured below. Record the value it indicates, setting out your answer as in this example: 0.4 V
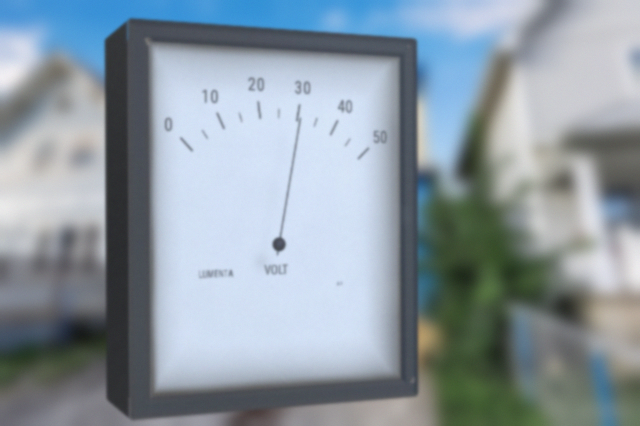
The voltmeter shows 30 V
